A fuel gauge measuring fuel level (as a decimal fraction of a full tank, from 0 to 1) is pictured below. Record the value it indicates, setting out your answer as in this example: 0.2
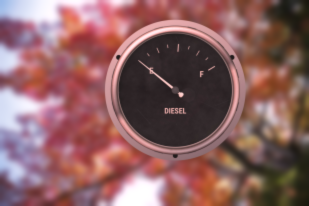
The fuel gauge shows 0
